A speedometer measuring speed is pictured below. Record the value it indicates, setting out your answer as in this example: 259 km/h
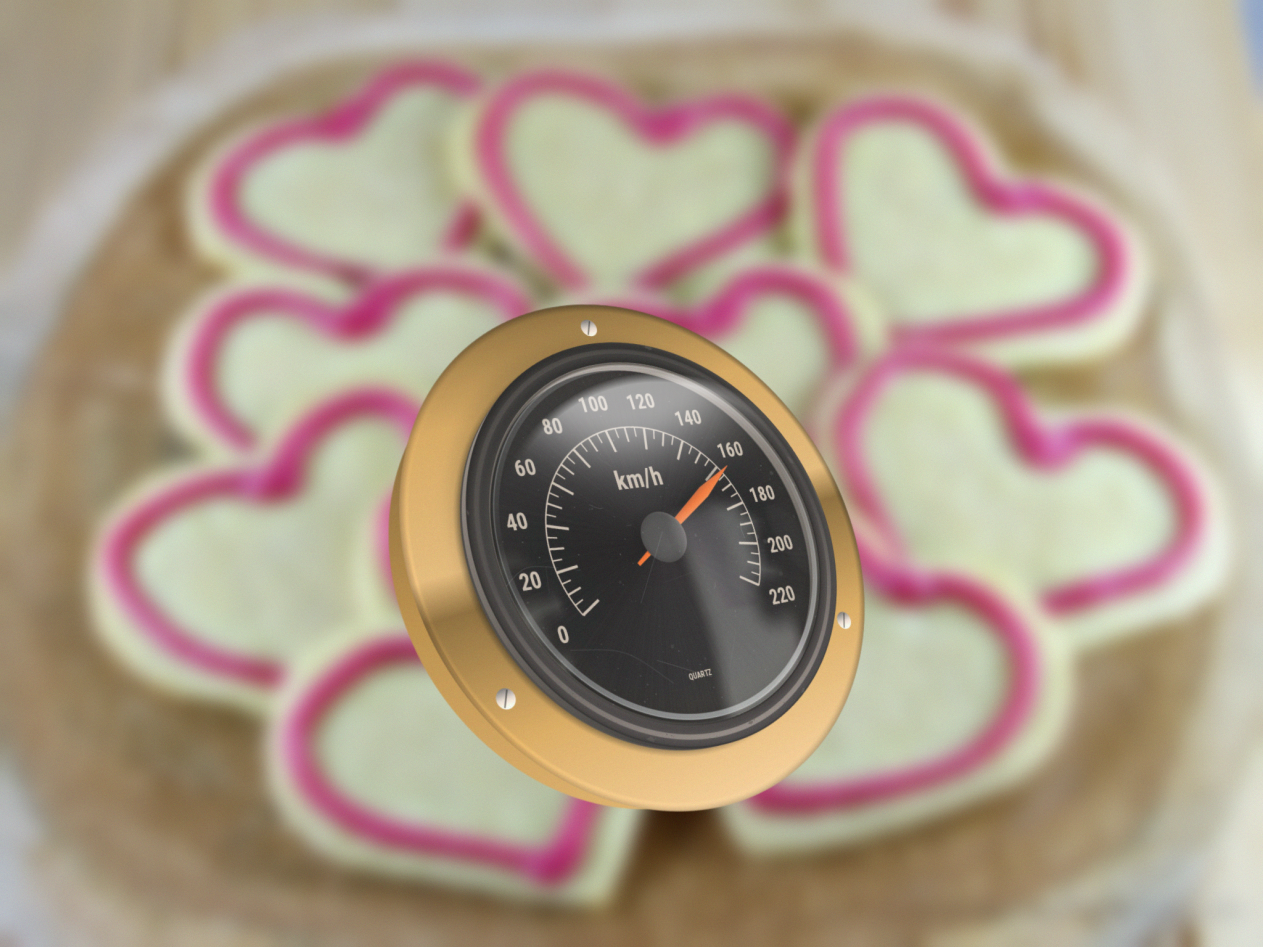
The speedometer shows 162.5 km/h
